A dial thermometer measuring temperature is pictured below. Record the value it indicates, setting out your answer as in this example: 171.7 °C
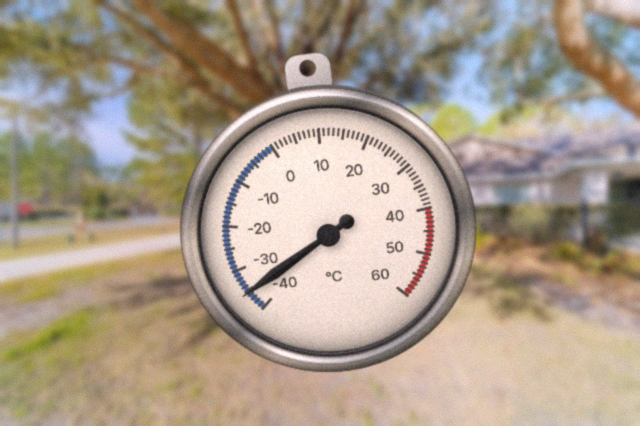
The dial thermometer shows -35 °C
